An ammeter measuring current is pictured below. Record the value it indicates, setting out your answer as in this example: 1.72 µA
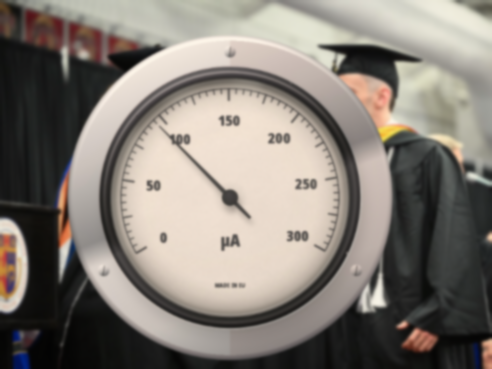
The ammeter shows 95 µA
